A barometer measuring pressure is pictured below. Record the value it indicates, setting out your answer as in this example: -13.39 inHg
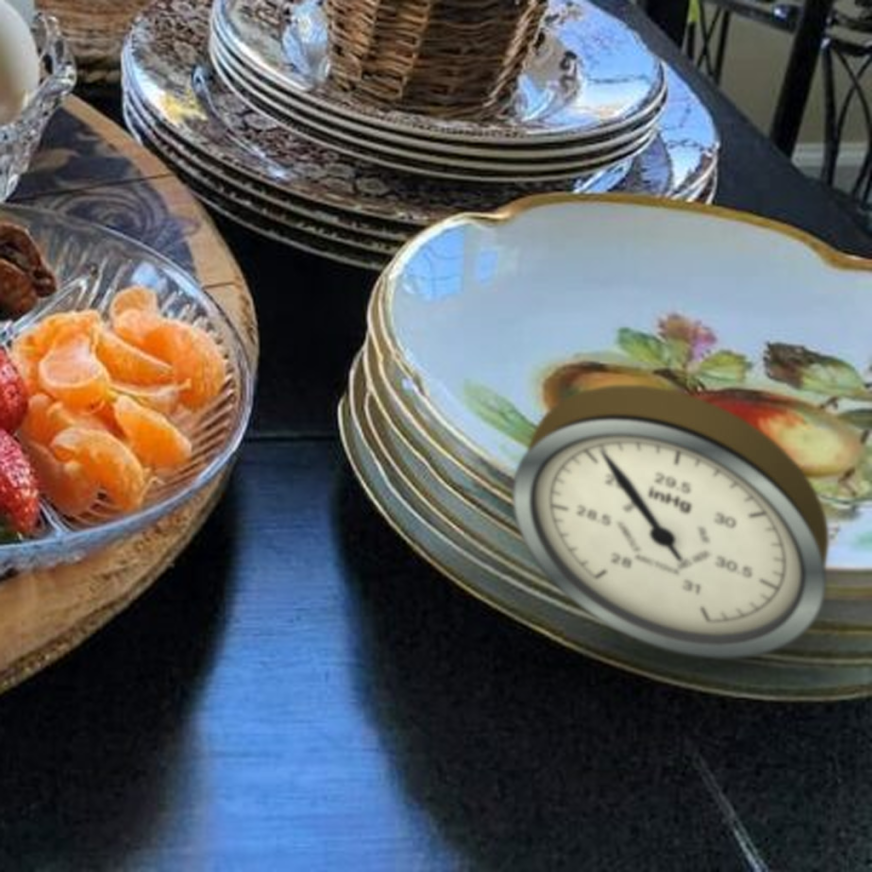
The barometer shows 29.1 inHg
